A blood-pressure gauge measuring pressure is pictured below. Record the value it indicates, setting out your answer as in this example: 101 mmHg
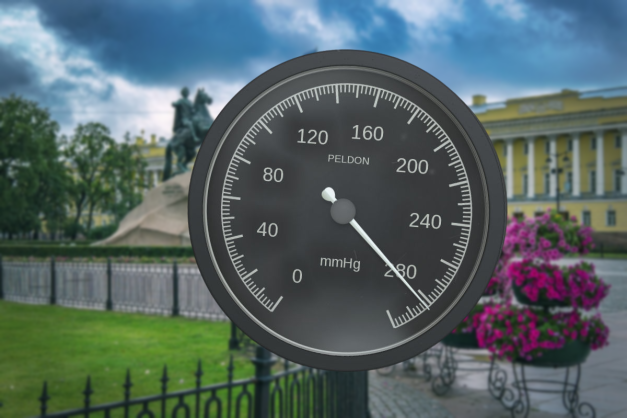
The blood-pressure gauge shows 282 mmHg
